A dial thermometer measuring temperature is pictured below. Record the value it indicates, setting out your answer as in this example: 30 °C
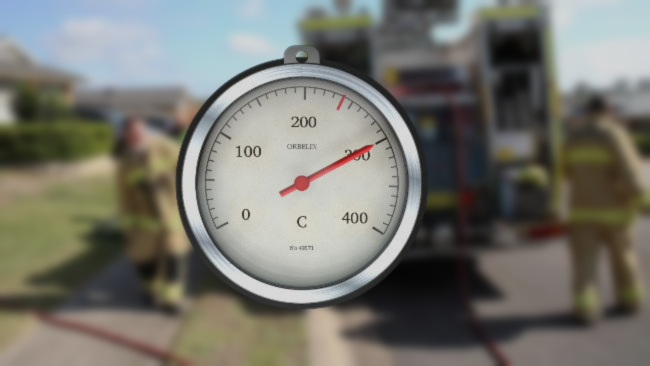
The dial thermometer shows 300 °C
